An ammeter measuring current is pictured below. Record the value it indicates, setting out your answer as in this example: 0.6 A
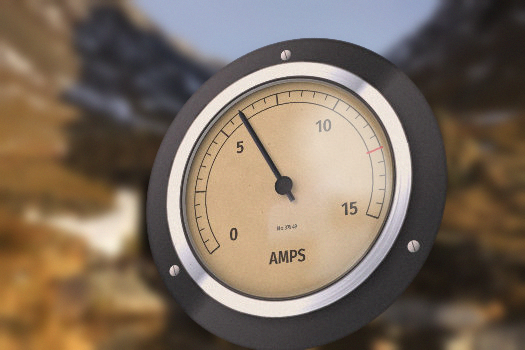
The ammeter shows 6 A
